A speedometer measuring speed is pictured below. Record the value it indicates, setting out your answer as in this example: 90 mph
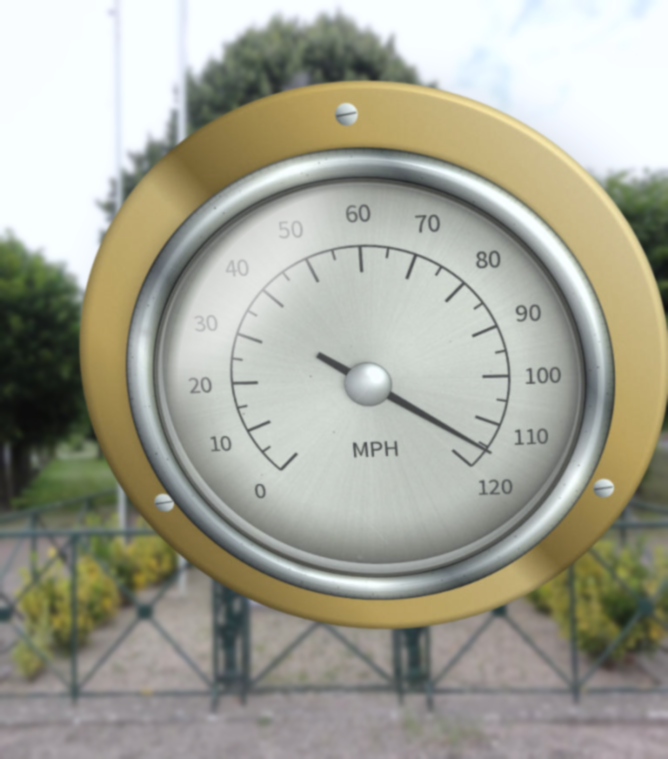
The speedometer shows 115 mph
